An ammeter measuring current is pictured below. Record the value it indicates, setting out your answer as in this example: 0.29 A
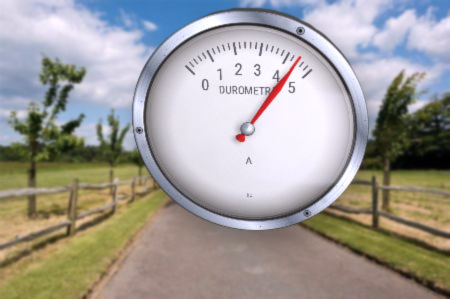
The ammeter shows 4.4 A
